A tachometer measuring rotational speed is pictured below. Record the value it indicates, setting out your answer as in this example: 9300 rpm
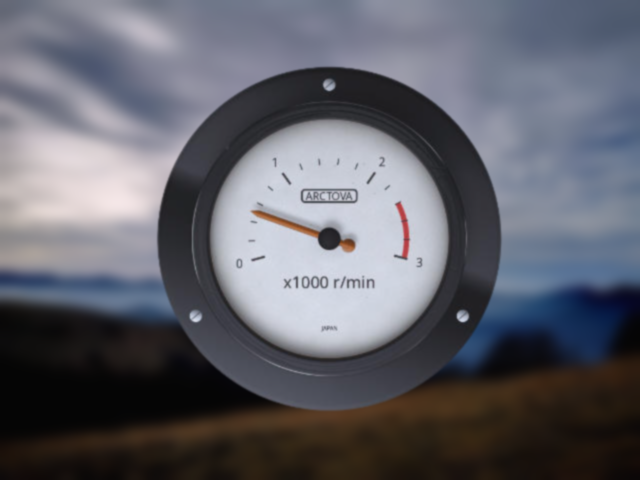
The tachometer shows 500 rpm
